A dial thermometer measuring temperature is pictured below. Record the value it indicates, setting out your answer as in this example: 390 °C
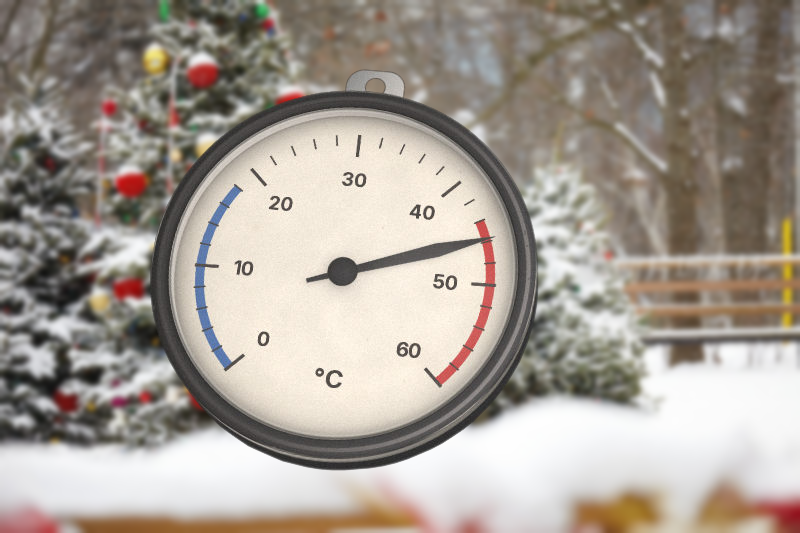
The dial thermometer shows 46 °C
